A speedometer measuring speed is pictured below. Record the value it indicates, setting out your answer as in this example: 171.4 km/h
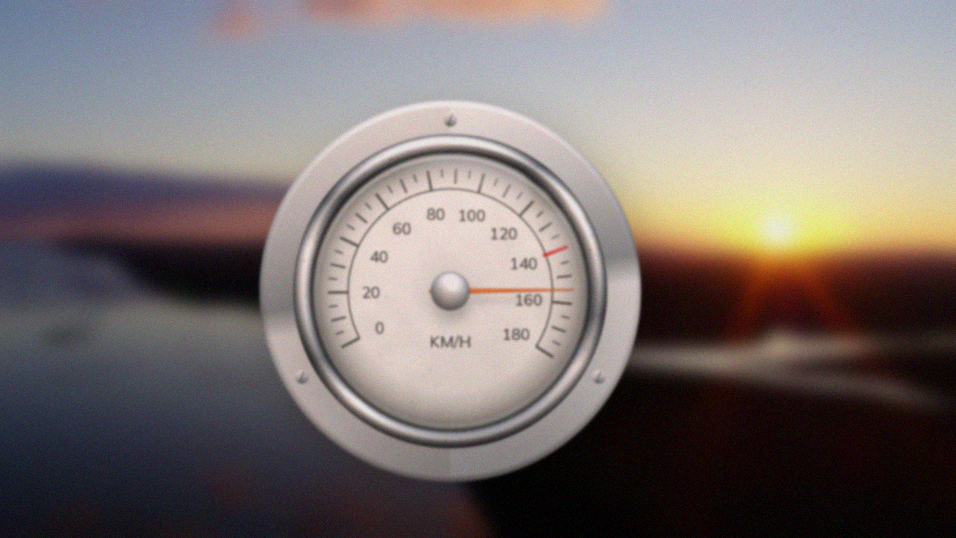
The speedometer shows 155 km/h
